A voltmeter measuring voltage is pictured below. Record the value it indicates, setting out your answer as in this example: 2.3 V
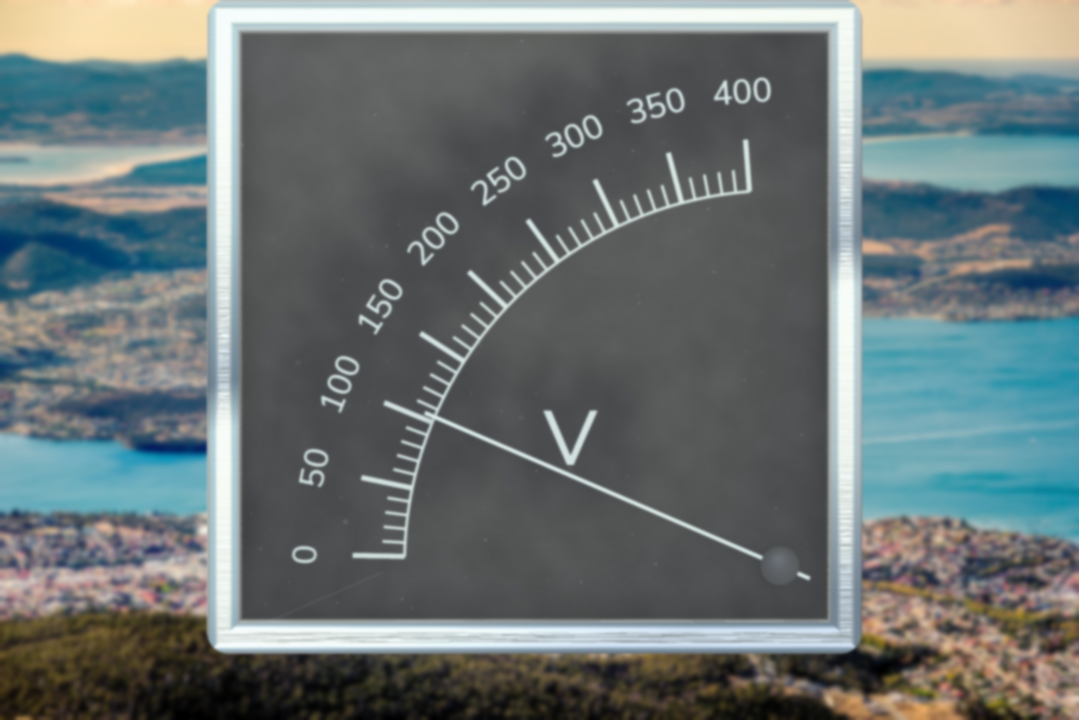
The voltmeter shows 105 V
